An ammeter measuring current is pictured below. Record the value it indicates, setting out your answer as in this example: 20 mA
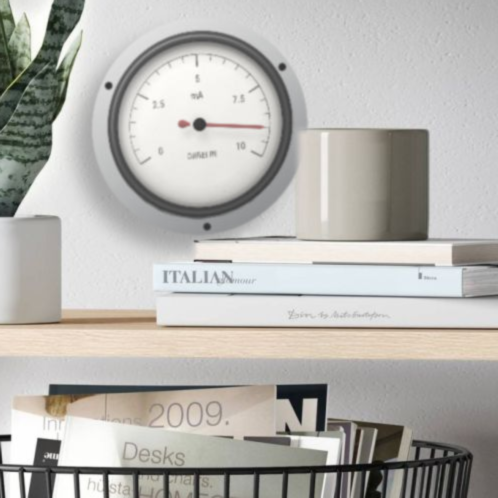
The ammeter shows 9 mA
